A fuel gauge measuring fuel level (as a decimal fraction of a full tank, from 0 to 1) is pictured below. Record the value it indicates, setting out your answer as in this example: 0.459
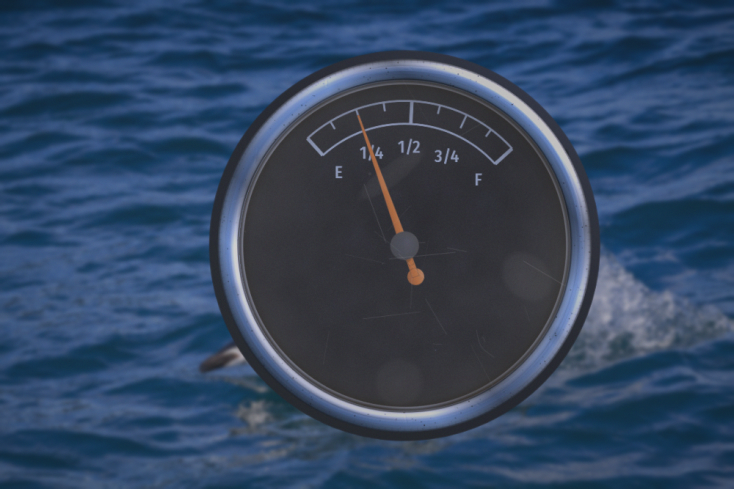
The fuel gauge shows 0.25
